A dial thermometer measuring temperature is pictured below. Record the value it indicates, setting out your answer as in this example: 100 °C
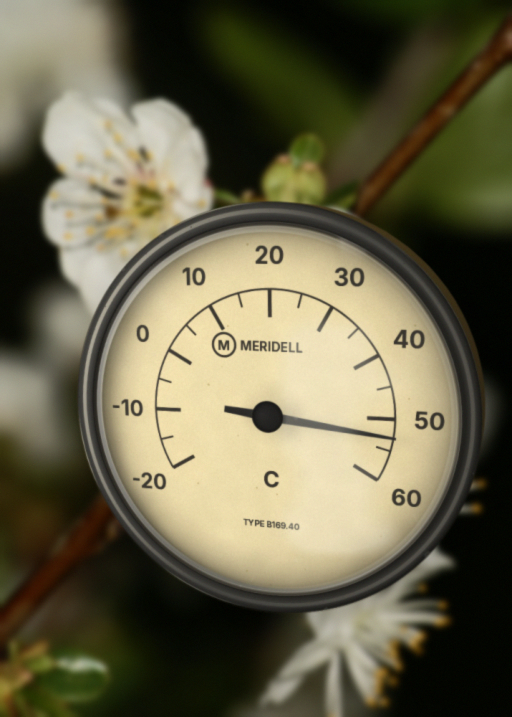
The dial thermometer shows 52.5 °C
